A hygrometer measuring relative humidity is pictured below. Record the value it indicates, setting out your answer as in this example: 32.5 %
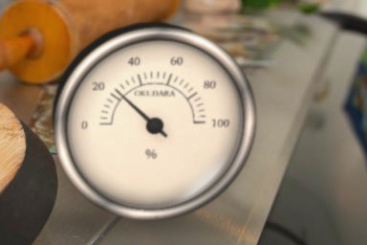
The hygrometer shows 24 %
